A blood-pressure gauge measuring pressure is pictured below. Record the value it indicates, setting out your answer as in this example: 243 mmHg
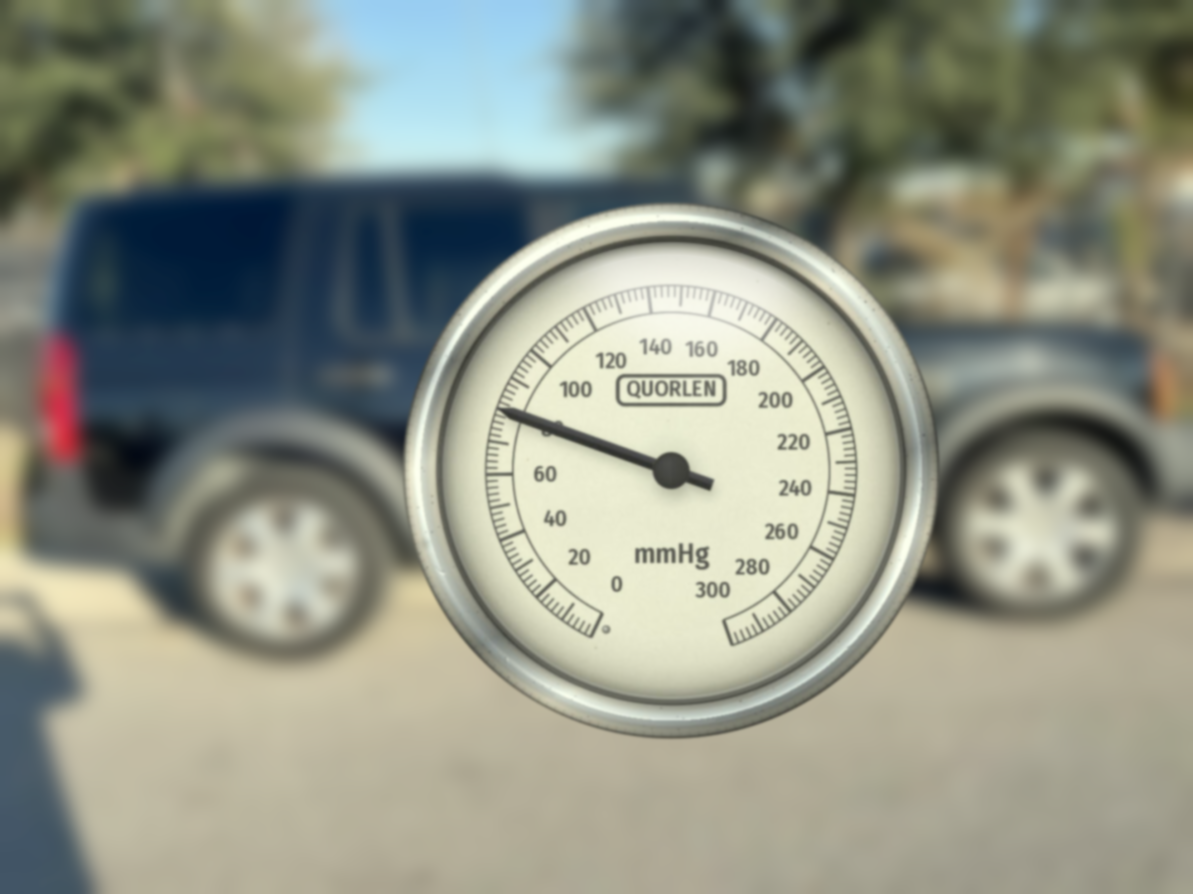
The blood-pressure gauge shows 80 mmHg
